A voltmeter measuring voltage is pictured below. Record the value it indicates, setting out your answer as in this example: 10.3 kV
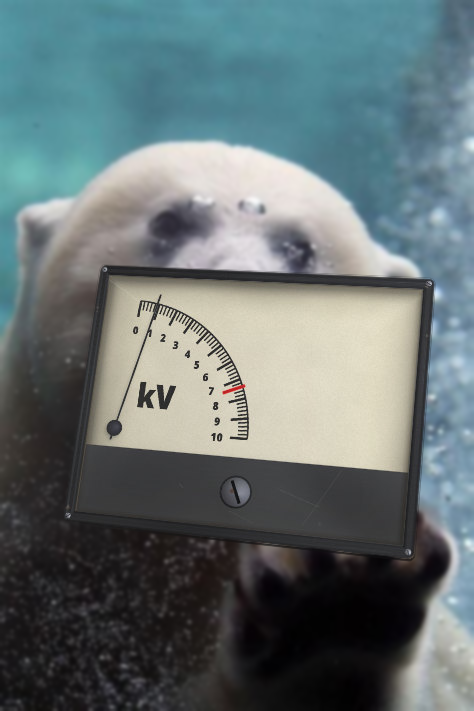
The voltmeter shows 1 kV
